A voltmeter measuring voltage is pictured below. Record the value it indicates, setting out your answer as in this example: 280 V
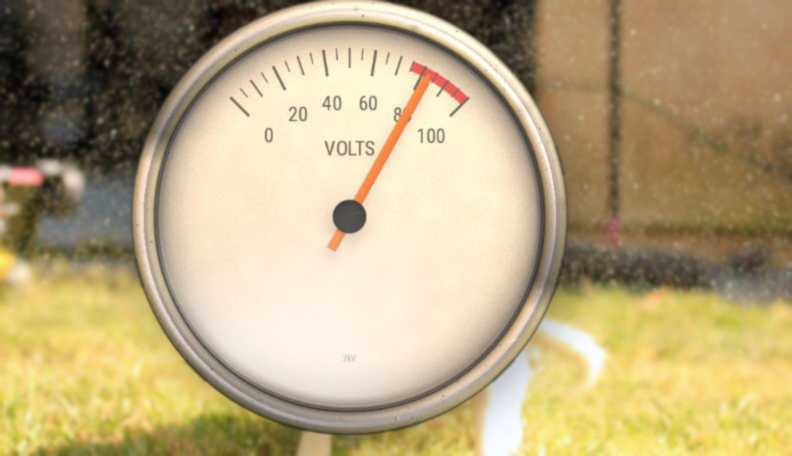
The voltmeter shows 82.5 V
